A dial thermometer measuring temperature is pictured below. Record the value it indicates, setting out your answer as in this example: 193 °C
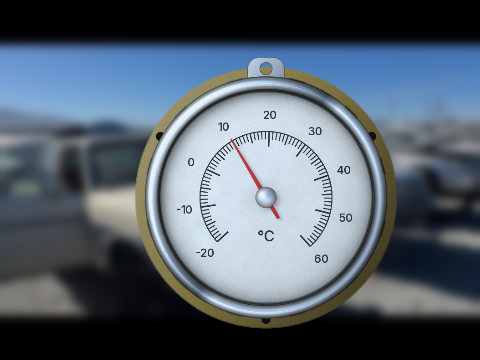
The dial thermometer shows 10 °C
